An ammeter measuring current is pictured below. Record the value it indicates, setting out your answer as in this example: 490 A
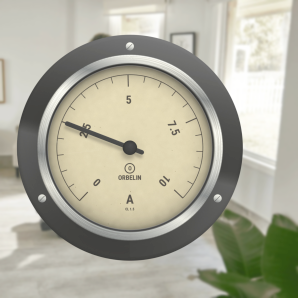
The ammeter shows 2.5 A
